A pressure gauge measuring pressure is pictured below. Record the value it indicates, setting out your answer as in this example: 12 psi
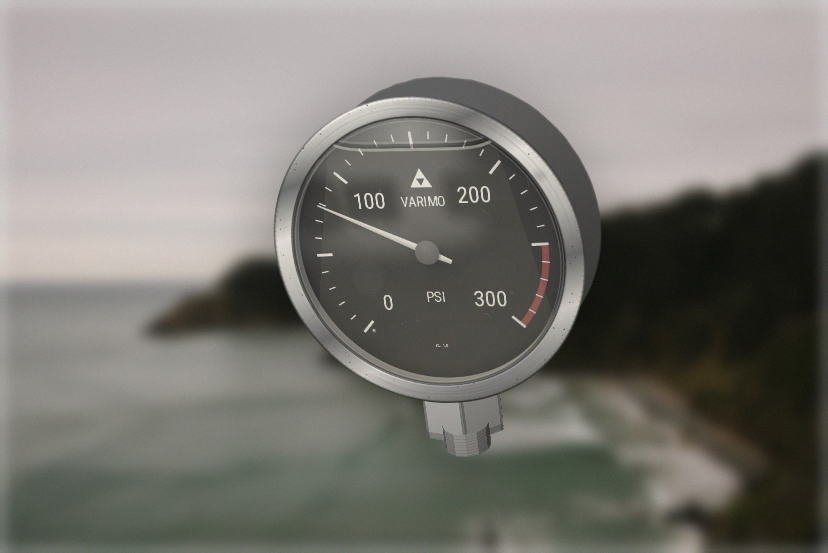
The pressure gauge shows 80 psi
